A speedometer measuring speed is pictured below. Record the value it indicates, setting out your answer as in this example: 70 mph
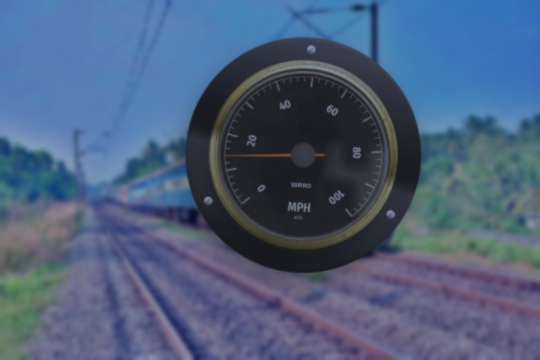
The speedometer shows 14 mph
